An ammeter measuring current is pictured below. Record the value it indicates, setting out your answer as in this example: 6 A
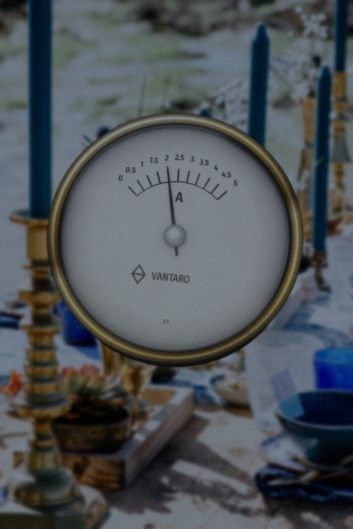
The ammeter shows 2 A
